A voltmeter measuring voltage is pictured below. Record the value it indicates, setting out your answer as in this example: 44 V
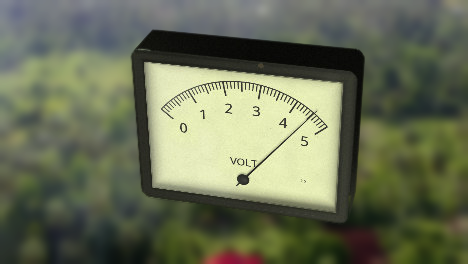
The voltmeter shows 4.5 V
